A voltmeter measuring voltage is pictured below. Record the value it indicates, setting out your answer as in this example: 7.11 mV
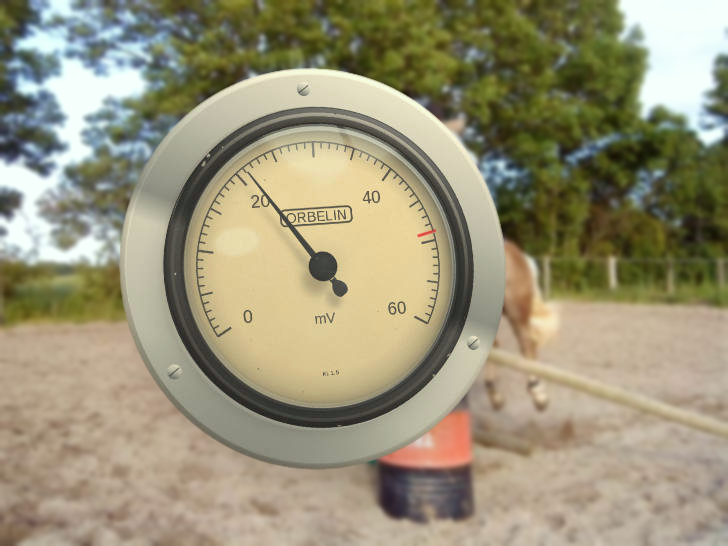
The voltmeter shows 21 mV
